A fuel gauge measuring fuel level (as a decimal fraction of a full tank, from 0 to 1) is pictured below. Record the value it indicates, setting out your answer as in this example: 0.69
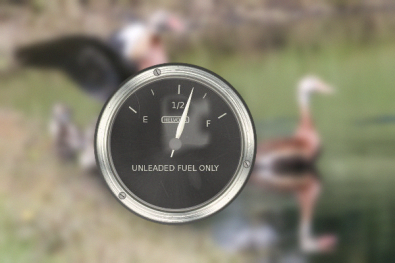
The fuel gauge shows 0.625
